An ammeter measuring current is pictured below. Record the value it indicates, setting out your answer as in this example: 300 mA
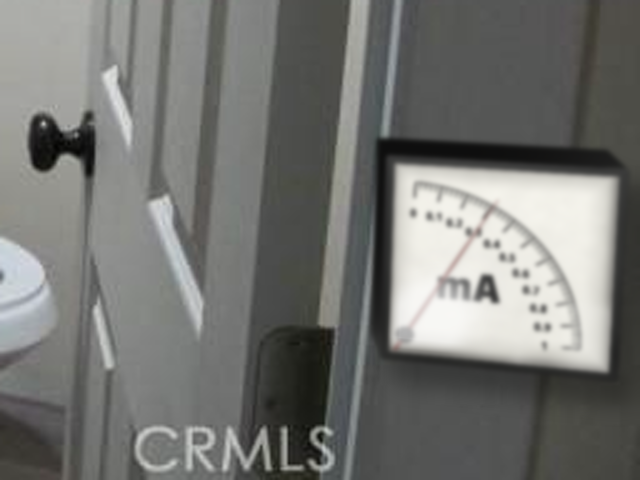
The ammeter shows 0.3 mA
